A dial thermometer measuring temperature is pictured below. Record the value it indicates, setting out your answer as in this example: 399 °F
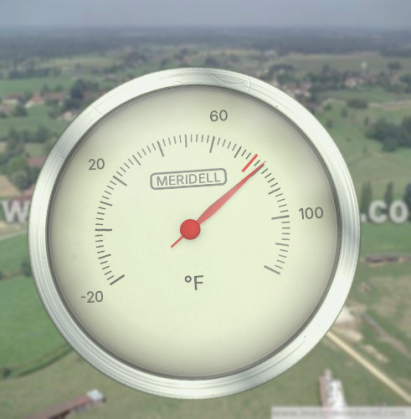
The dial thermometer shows 80 °F
